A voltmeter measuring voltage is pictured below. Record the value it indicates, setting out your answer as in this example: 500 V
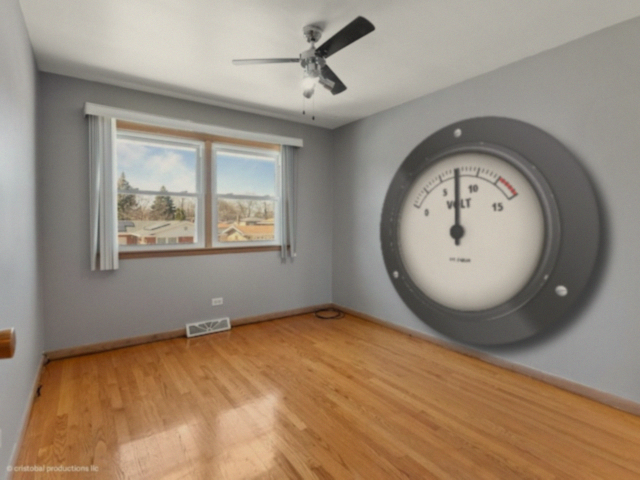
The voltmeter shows 7.5 V
